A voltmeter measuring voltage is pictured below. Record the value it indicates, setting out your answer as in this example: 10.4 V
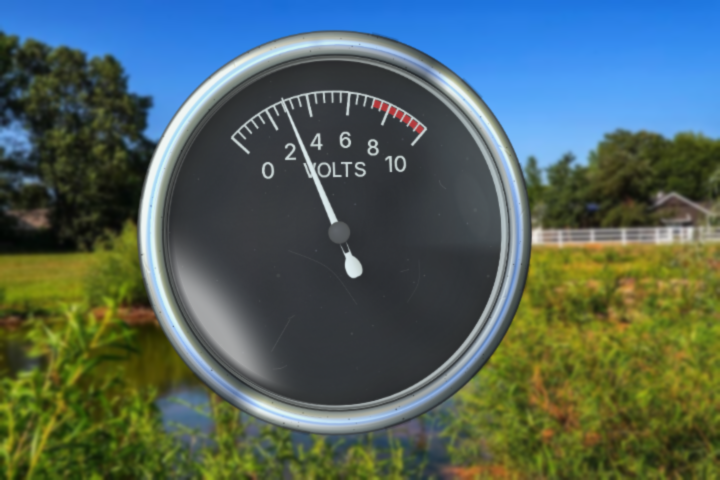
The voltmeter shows 2.8 V
